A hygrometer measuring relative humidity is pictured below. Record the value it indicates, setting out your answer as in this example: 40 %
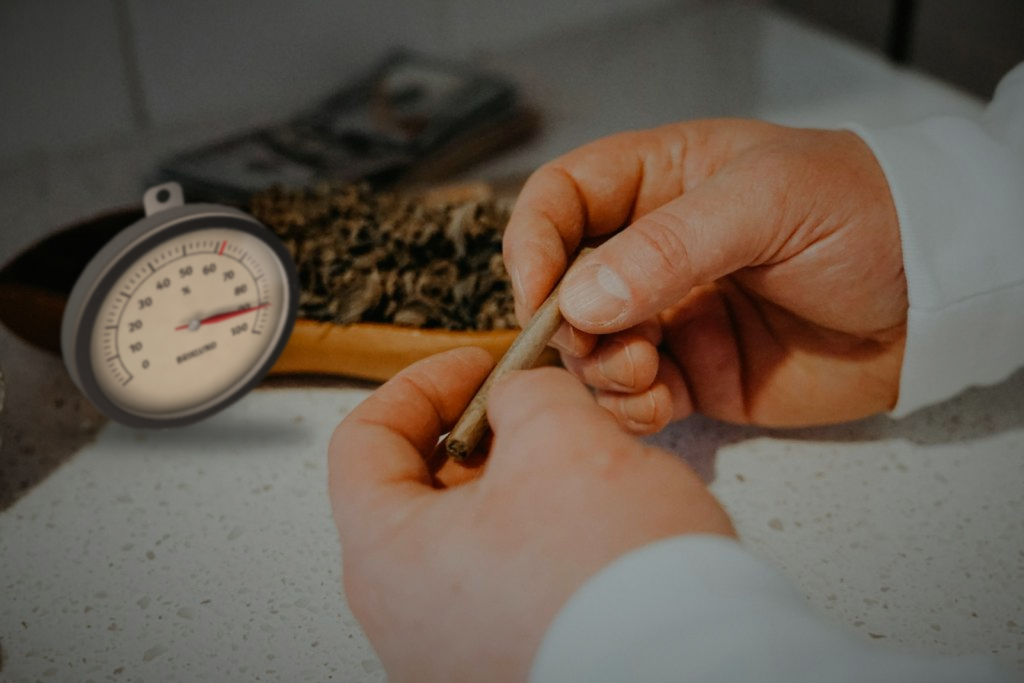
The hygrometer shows 90 %
